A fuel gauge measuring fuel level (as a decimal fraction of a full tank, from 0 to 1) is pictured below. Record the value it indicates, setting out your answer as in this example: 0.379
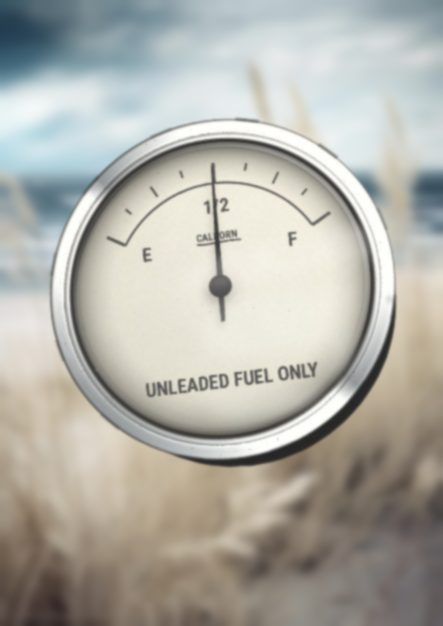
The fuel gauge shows 0.5
